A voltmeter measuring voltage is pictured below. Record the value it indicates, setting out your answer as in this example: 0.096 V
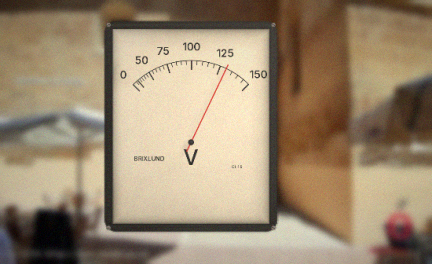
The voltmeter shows 130 V
